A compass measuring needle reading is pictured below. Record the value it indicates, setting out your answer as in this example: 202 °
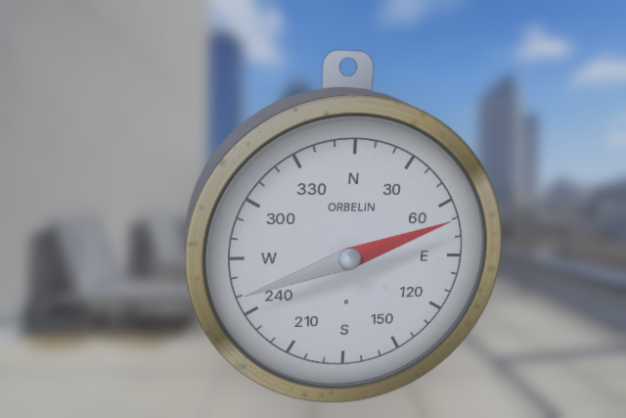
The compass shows 70 °
